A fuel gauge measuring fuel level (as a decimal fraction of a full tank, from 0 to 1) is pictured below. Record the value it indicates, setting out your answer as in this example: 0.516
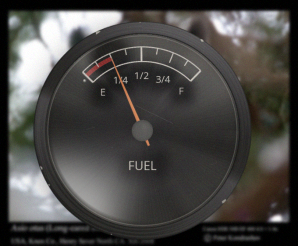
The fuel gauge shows 0.25
